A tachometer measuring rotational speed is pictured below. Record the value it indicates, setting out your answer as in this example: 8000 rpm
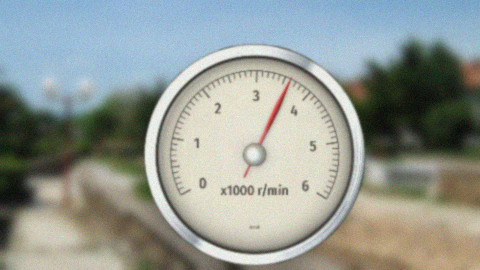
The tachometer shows 3600 rpm
